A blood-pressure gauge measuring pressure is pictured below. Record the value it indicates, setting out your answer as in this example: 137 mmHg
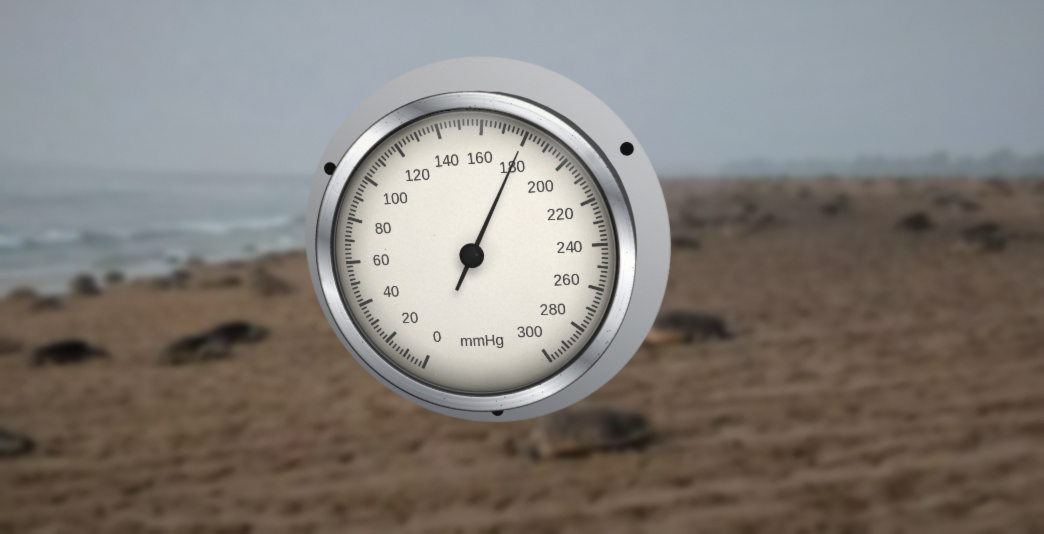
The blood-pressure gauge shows 180 mmHg
